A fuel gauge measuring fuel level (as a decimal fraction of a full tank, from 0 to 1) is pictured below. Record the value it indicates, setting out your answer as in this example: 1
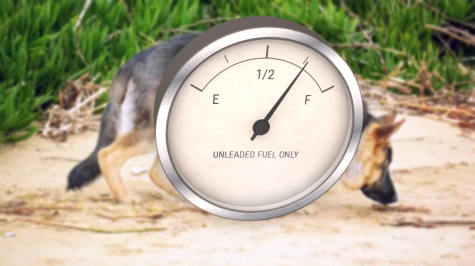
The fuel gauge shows 0.75
